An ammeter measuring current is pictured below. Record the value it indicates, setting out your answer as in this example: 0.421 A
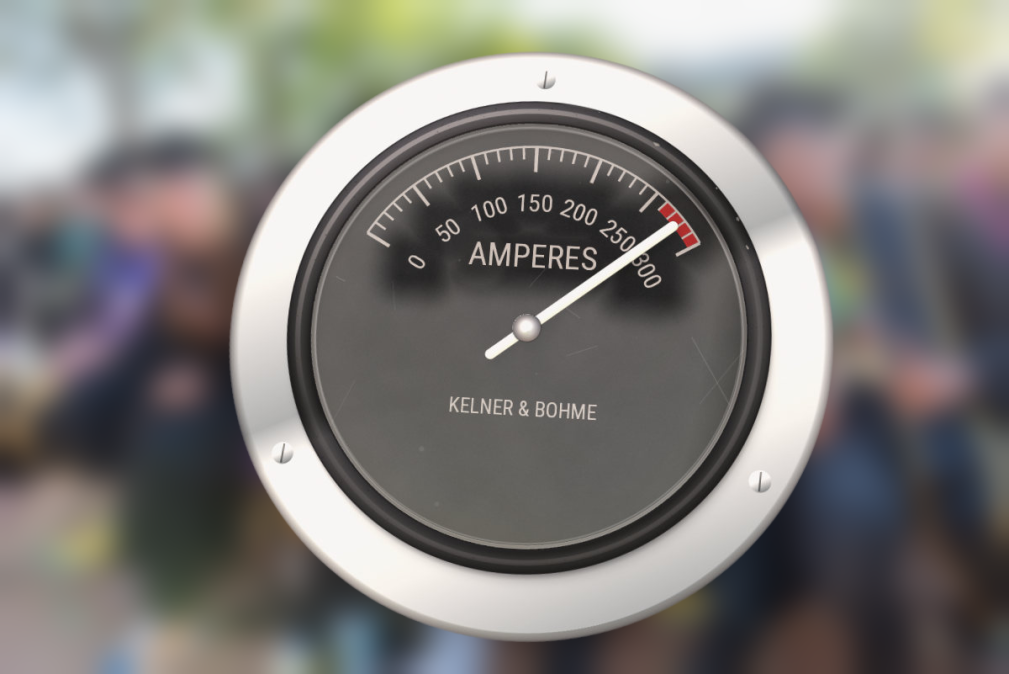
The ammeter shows 280 A
